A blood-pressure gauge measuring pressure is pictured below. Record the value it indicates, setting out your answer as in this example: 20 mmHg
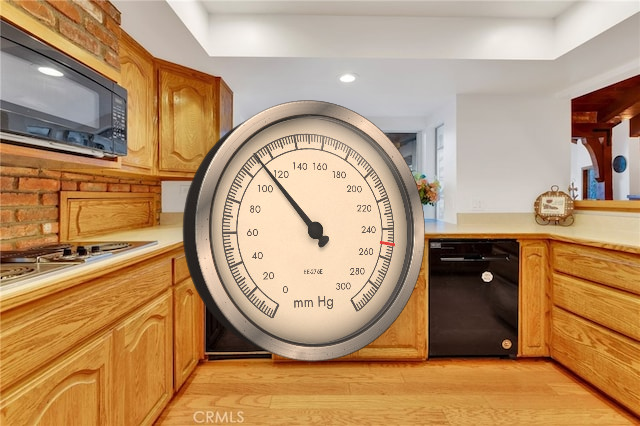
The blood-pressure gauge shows 110 mmHg
